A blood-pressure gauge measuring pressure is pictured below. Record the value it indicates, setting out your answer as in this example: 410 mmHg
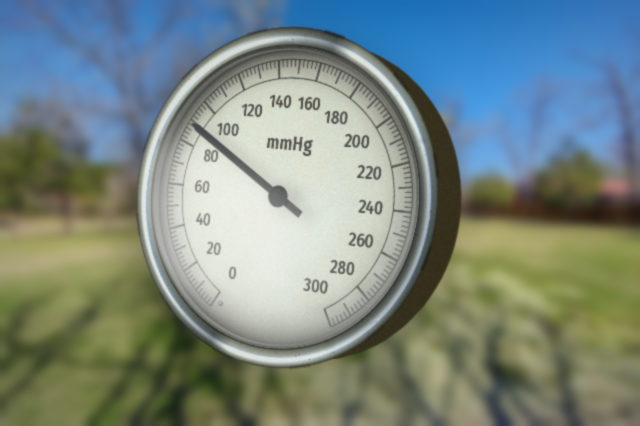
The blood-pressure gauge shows 90 mmHg
